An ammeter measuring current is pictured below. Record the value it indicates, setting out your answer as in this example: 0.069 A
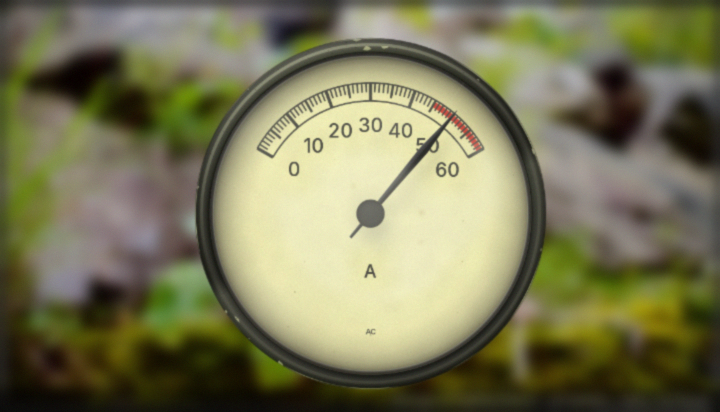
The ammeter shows 50 A
